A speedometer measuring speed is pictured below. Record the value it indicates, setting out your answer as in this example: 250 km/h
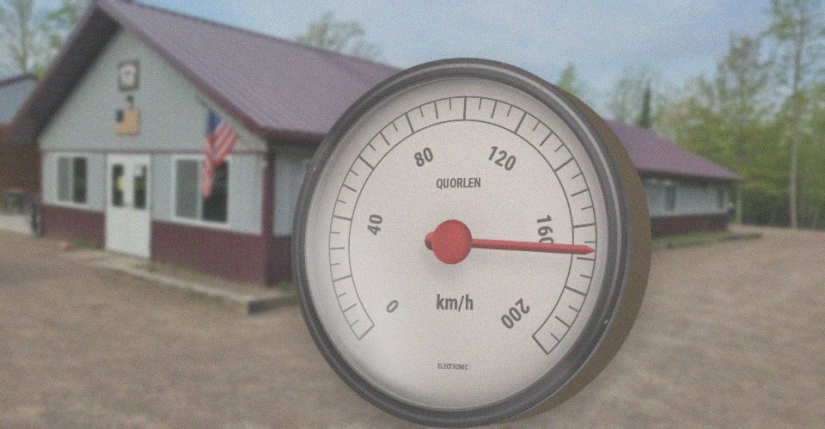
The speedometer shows 167.5 km/h
